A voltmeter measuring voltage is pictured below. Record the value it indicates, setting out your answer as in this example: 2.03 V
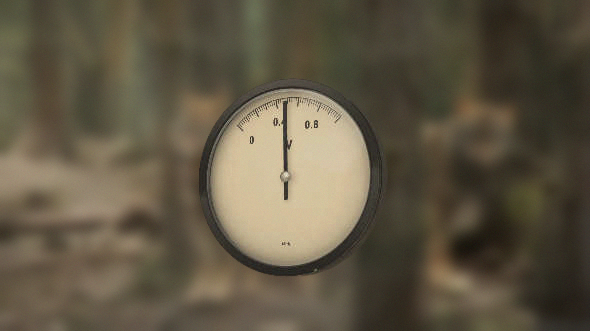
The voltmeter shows 0.5 V
